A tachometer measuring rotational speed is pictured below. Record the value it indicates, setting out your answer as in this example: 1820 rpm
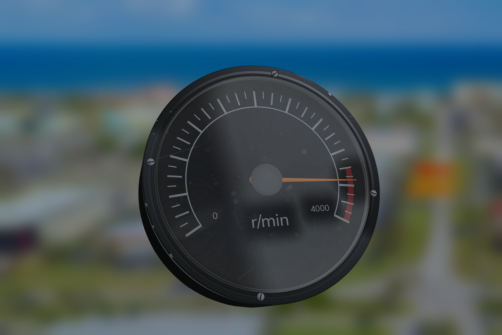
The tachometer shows 3550 rpm
